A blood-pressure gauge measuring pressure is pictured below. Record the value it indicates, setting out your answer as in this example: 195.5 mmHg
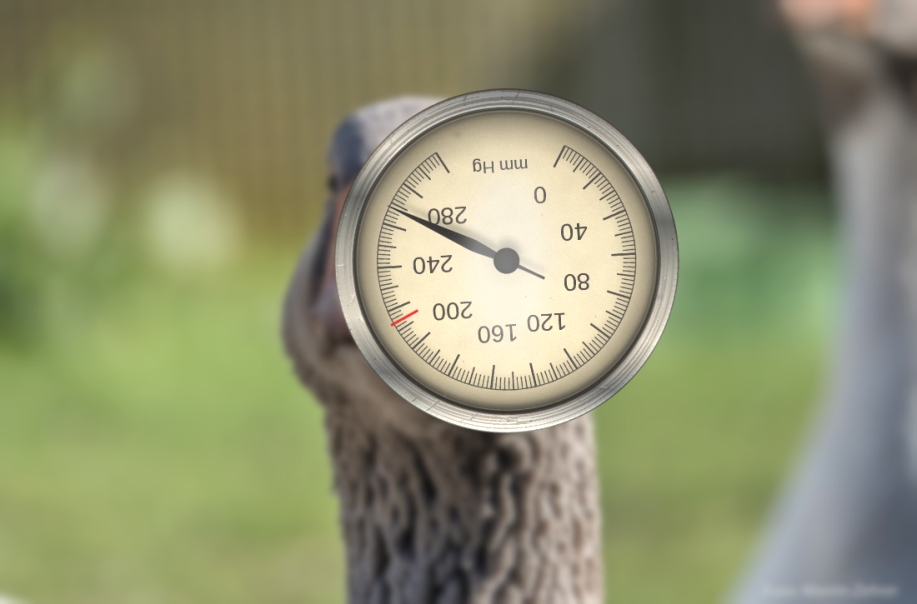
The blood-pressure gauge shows 268 mmHg
